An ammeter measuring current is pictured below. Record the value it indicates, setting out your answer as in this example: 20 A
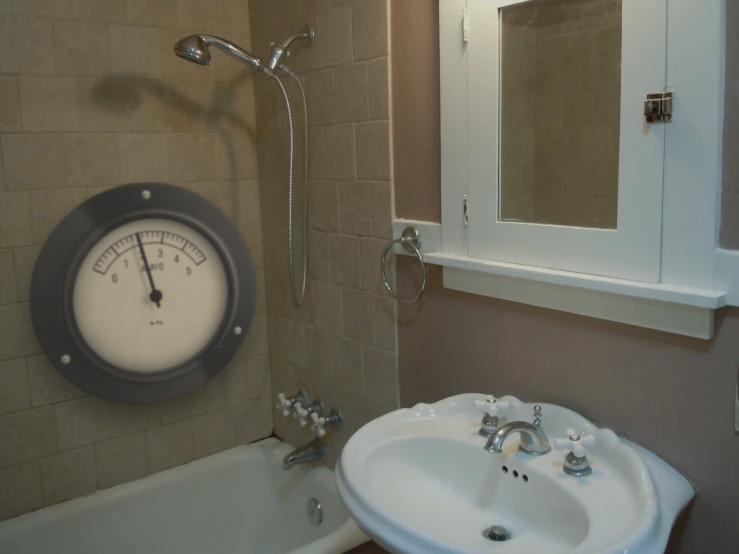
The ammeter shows 2 A
